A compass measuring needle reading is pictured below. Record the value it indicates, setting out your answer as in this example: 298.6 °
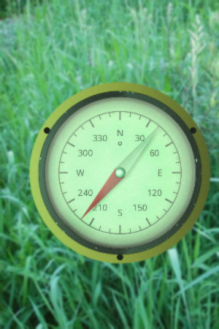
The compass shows 220 °
